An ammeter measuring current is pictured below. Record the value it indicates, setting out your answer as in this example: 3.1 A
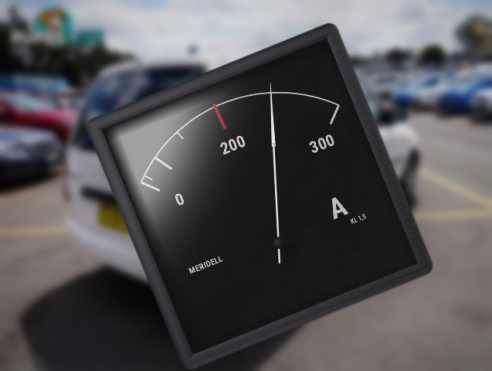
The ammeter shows 250 A
